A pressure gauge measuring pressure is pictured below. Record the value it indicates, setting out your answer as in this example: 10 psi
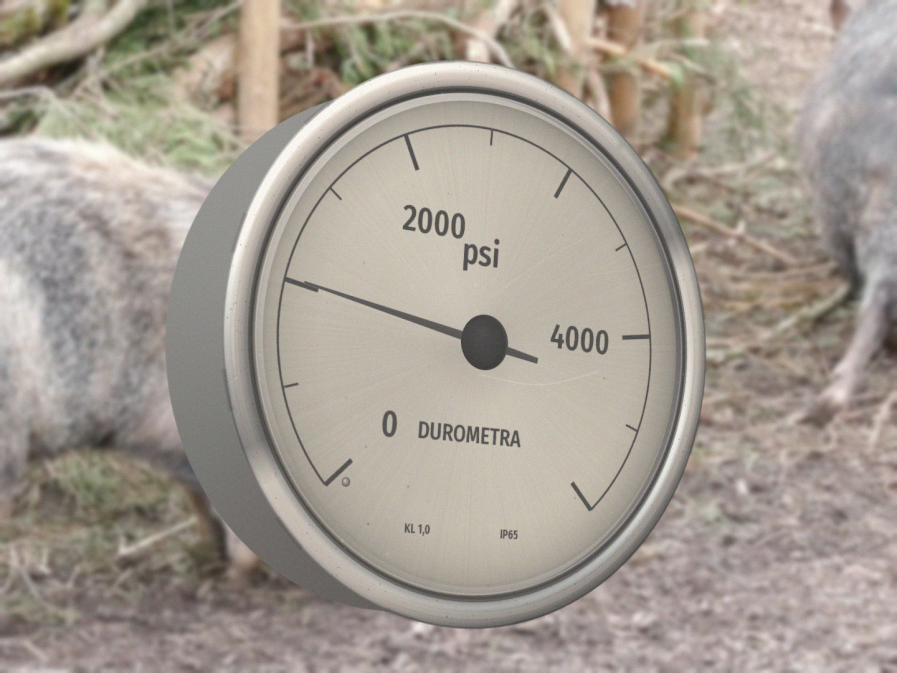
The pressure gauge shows 1000 psi
